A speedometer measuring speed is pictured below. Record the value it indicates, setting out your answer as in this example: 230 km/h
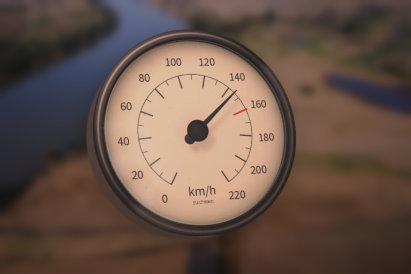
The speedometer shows 145 km/h
